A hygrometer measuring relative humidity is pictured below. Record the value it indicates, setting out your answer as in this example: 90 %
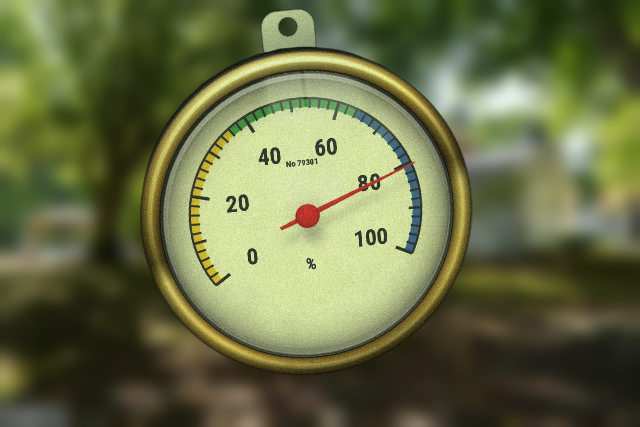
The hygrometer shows 80 %
